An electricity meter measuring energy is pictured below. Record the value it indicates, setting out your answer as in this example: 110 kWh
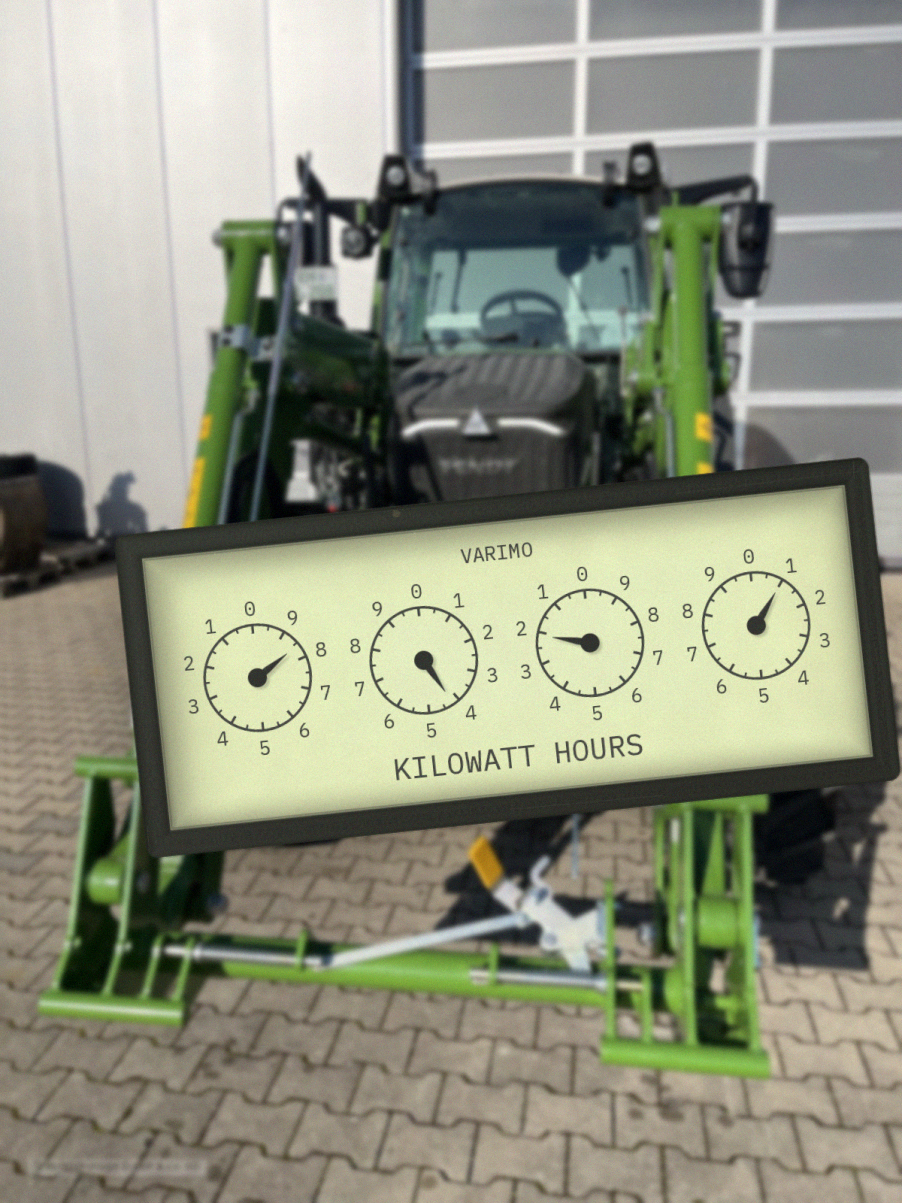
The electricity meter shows 8421 kWh
